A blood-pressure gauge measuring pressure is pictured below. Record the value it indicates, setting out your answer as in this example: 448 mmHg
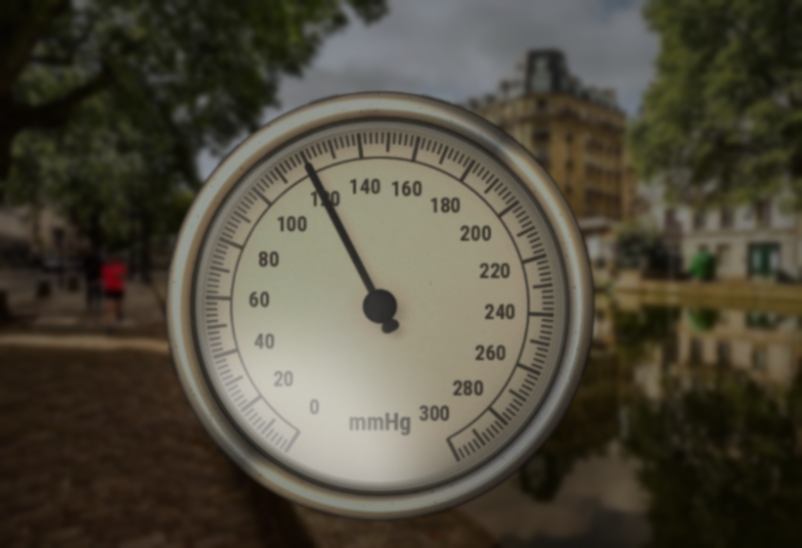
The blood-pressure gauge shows 120 mmHg
